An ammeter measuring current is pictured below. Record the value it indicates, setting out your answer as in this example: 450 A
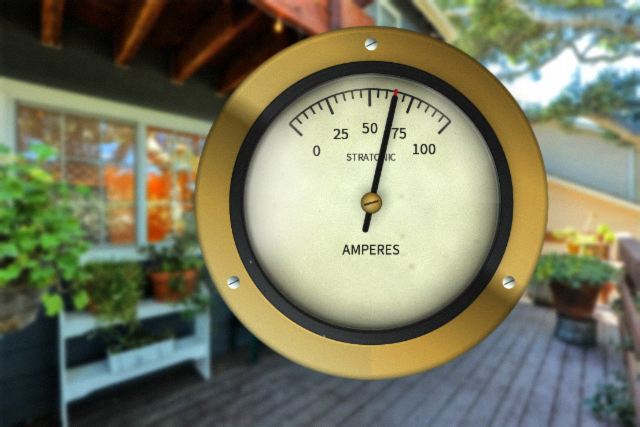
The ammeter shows 65 A
